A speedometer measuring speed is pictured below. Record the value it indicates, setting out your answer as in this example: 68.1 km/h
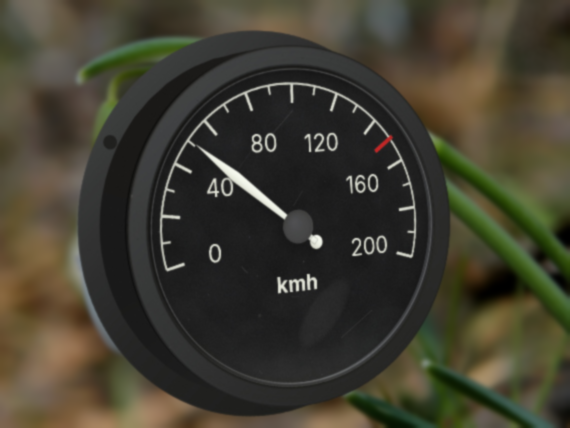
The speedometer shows 50 km/h
